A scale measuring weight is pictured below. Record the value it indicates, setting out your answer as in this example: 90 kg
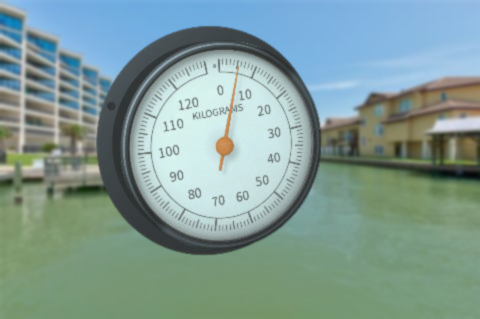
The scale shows 5 kg
